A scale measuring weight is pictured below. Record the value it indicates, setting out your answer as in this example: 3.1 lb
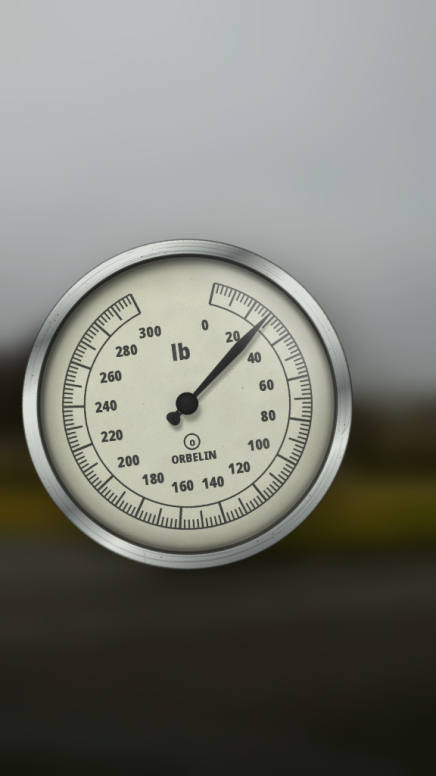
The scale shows 28 lb
